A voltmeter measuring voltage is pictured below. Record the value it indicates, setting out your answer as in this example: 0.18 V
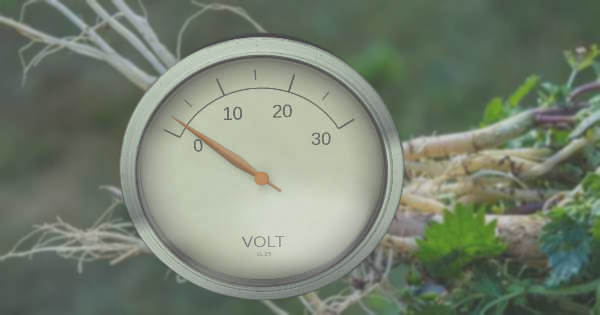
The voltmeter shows 2.5 V
